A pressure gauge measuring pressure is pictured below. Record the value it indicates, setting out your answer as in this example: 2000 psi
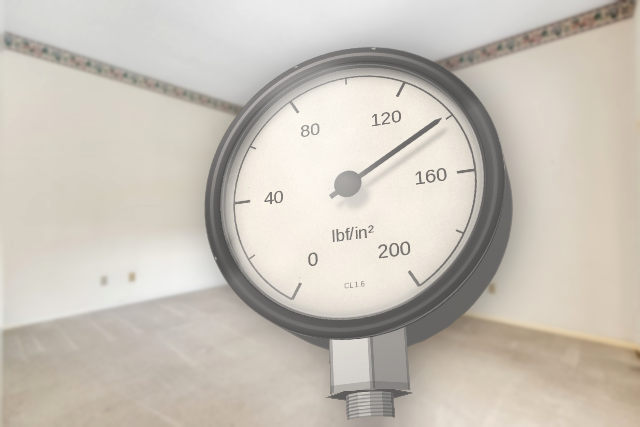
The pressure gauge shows 140 psi
